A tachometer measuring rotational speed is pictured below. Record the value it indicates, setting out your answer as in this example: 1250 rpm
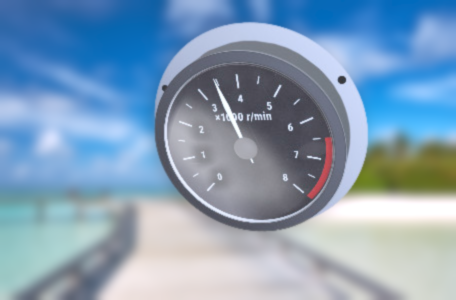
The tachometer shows 3500 rpm
